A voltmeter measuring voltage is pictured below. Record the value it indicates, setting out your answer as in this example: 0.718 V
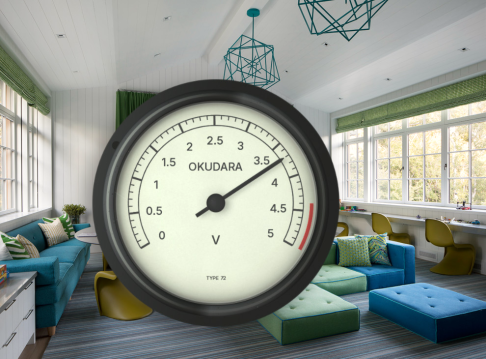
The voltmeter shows 3.7 V
